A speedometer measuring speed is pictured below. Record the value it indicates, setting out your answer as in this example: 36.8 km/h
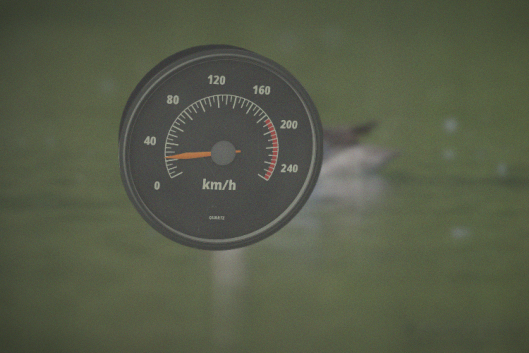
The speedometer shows 25 km/h
